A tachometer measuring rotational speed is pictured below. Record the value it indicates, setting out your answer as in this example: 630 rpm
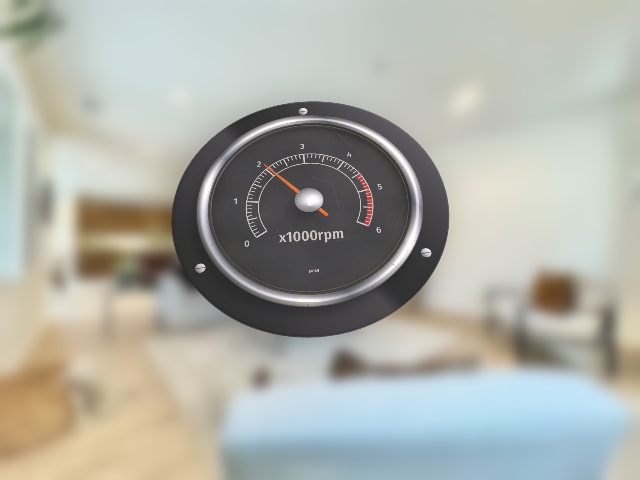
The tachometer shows 2000 rpm
